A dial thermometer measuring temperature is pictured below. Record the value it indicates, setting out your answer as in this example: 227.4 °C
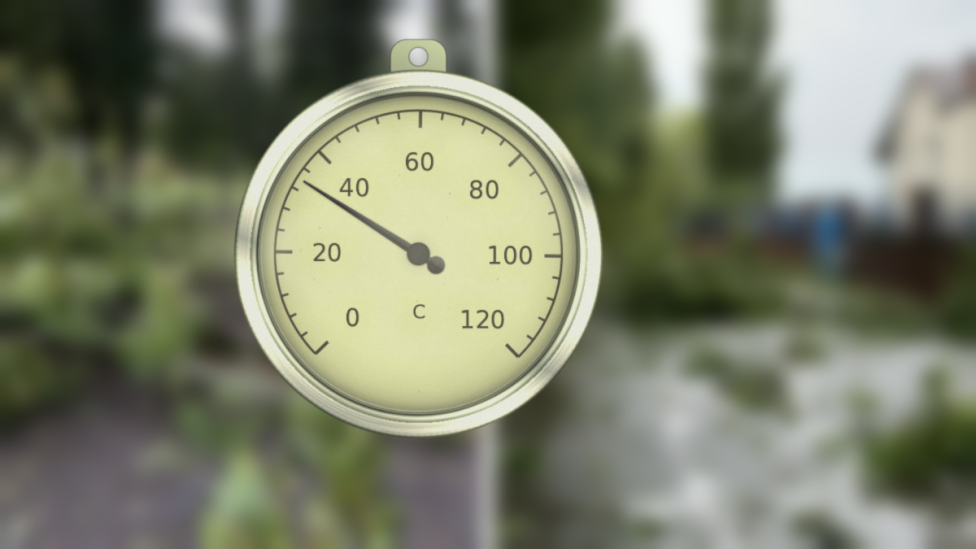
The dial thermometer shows 34 °C
